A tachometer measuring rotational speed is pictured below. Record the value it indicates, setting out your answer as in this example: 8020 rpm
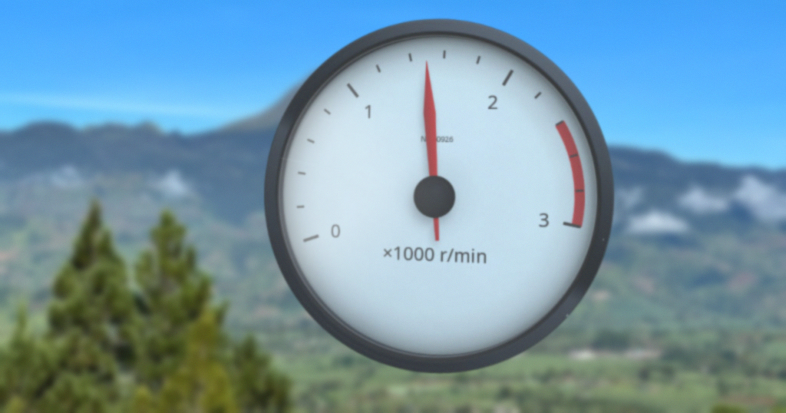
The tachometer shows 1500 rpm
